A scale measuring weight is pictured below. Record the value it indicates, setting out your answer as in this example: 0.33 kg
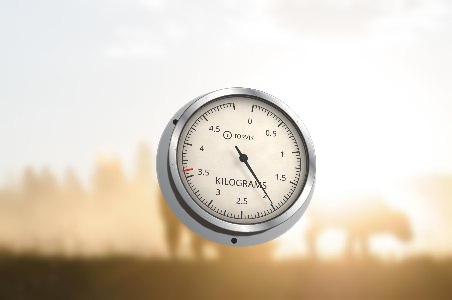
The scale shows 2 kg
